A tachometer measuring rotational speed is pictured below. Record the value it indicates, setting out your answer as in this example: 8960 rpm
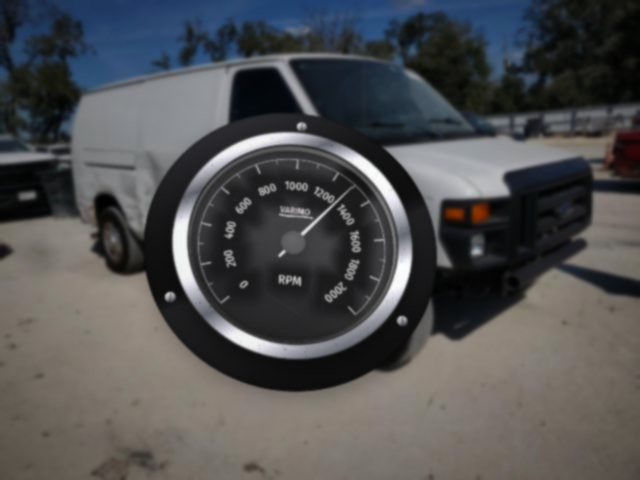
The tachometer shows 1300 rpm
